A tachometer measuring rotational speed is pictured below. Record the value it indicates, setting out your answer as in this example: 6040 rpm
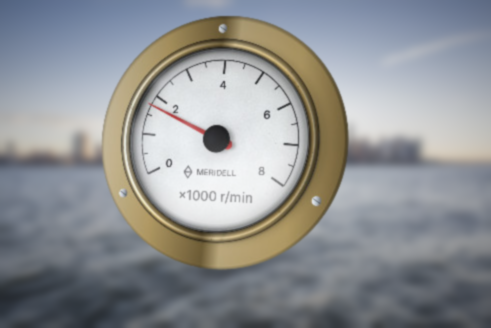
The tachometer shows 1750 rpm
